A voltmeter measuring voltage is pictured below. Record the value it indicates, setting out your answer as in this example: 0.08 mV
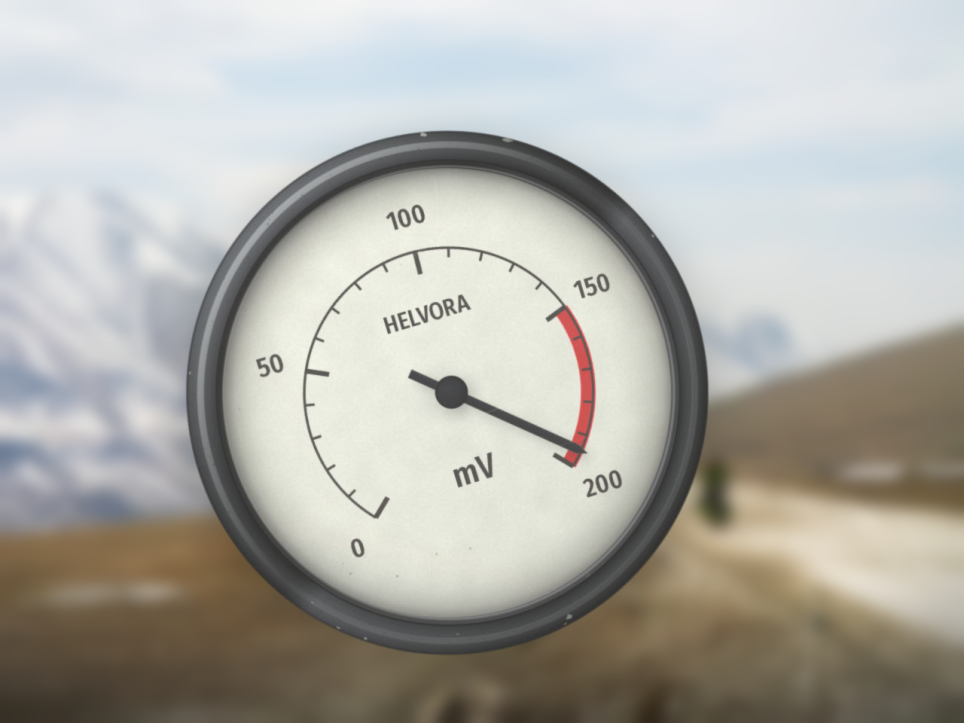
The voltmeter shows 195 mV
